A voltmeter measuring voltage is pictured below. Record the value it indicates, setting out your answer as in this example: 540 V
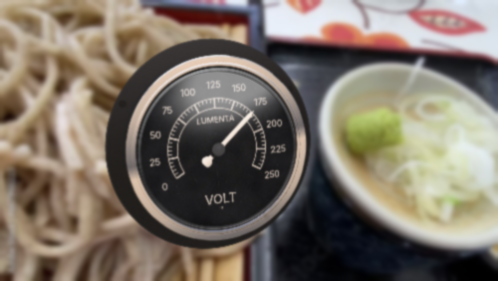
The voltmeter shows 175 V
